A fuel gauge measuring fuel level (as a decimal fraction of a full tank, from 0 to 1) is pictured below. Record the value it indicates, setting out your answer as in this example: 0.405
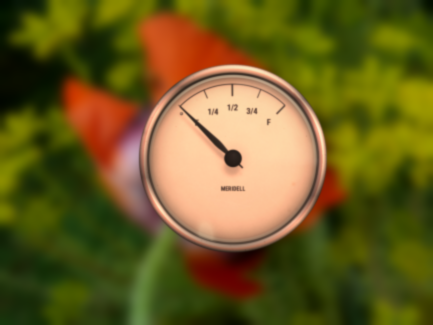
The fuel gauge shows 0
